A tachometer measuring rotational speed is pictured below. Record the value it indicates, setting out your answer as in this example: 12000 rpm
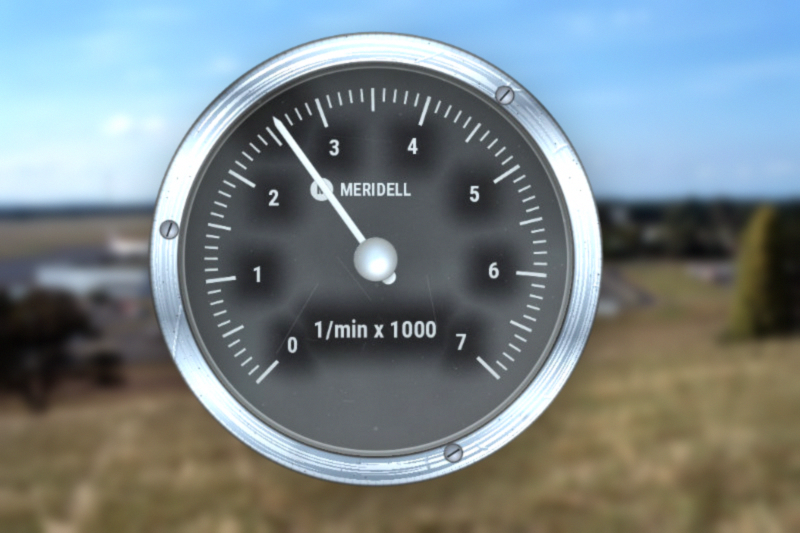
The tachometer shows 2600 rpm
